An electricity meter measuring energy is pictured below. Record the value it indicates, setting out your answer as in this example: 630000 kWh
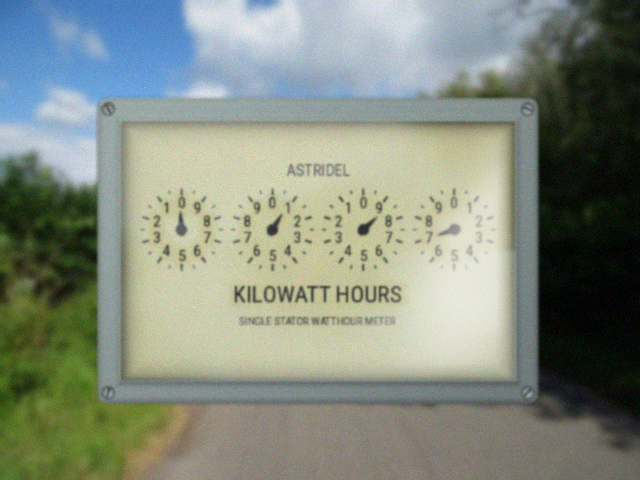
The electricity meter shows 87 kWh
